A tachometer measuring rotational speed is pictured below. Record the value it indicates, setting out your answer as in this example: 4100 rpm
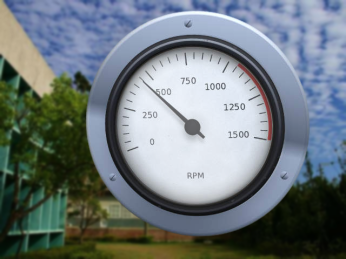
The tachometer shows 450 rpm
